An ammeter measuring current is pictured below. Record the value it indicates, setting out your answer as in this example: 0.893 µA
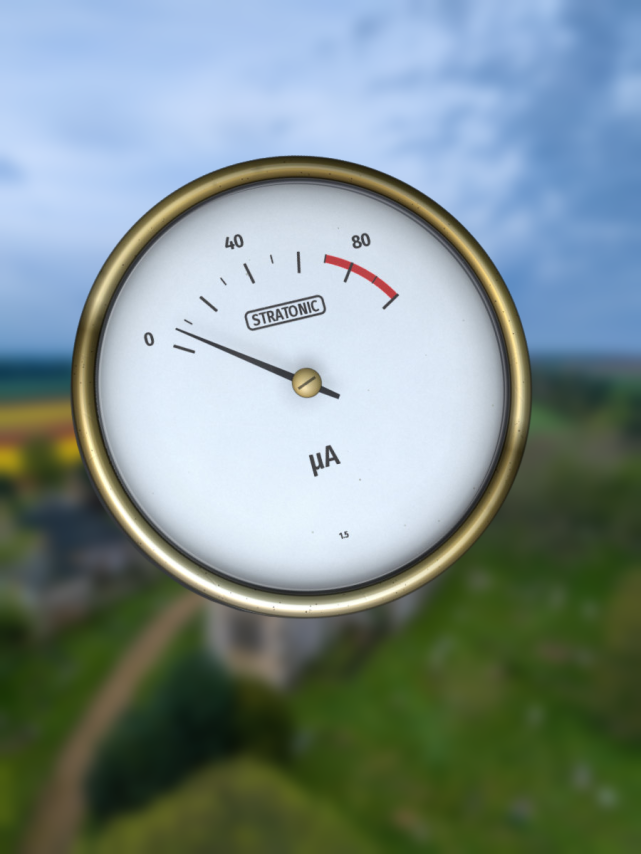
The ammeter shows 5 µA
